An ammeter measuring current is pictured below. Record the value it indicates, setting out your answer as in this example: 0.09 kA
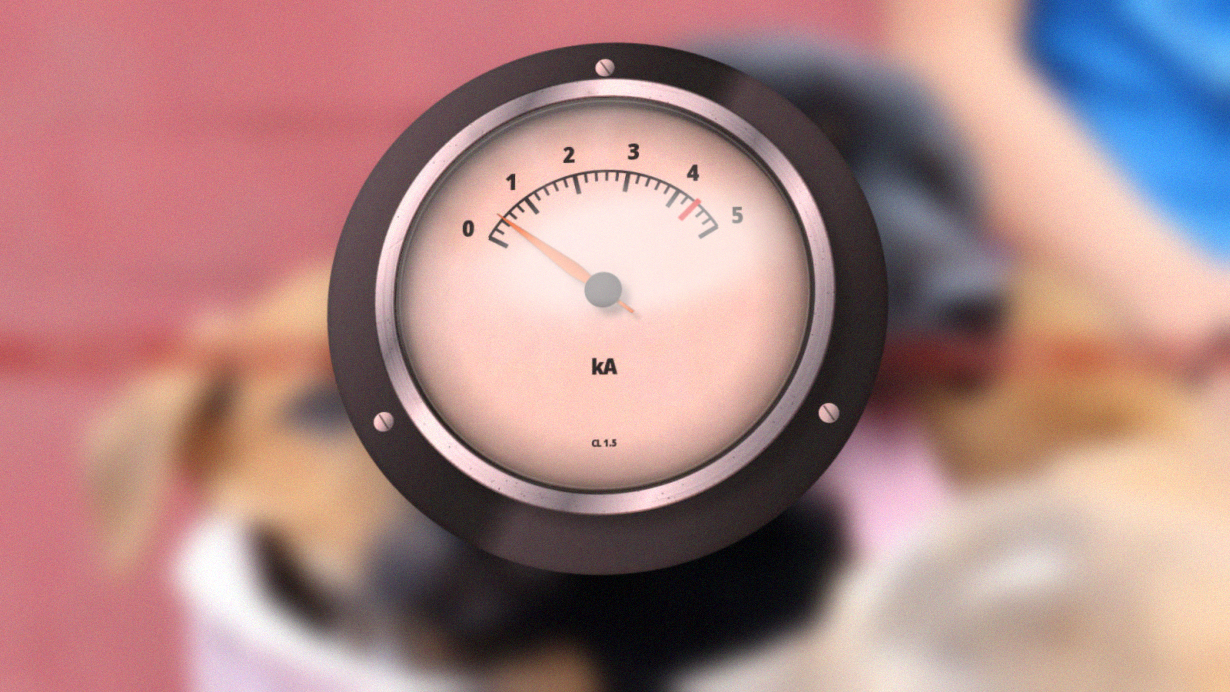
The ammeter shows 0.4 kA
